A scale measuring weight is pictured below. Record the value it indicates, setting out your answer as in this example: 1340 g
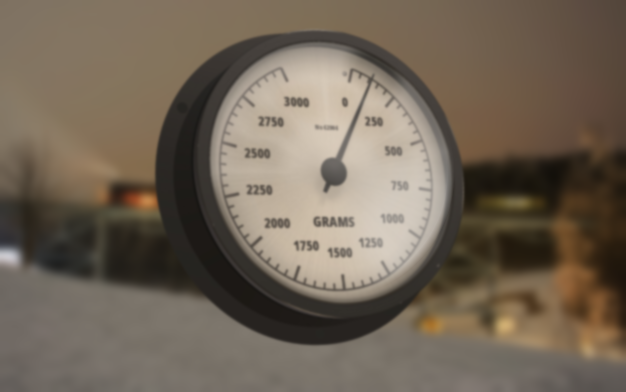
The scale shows 100 g
